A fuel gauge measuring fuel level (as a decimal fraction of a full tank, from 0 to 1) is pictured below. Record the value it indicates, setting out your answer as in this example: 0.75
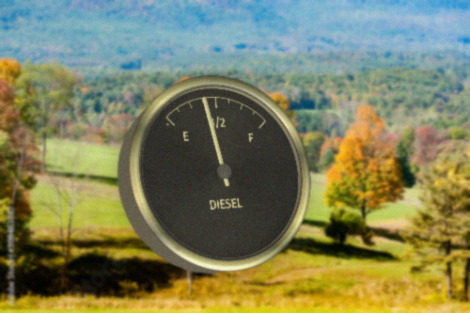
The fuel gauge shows 0.375
